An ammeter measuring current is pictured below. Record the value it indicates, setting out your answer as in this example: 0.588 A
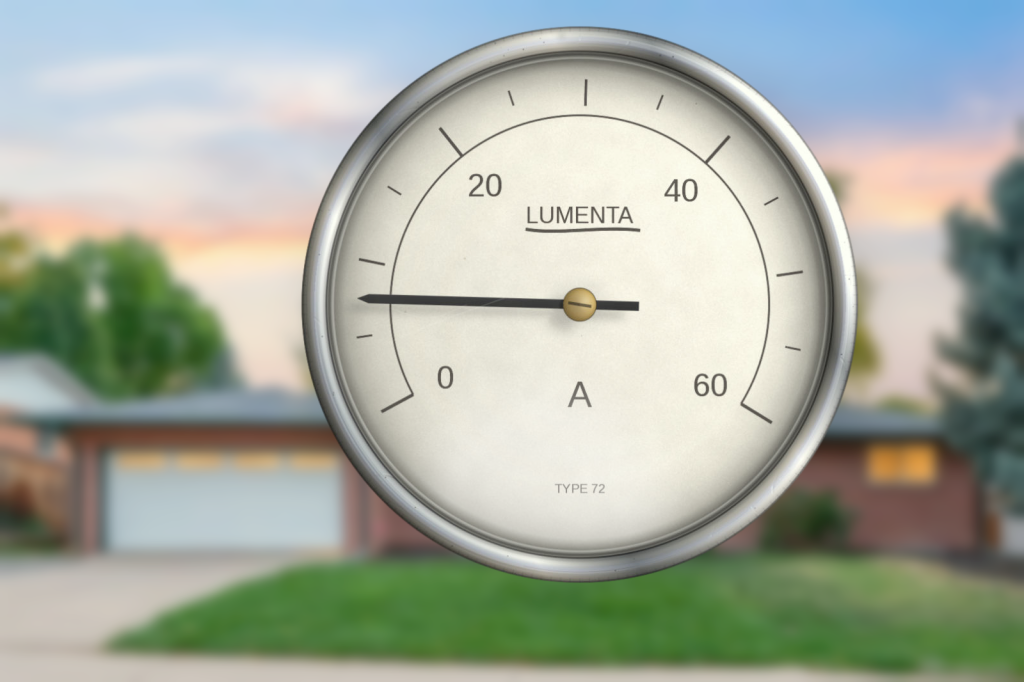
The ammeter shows 7.5 A
